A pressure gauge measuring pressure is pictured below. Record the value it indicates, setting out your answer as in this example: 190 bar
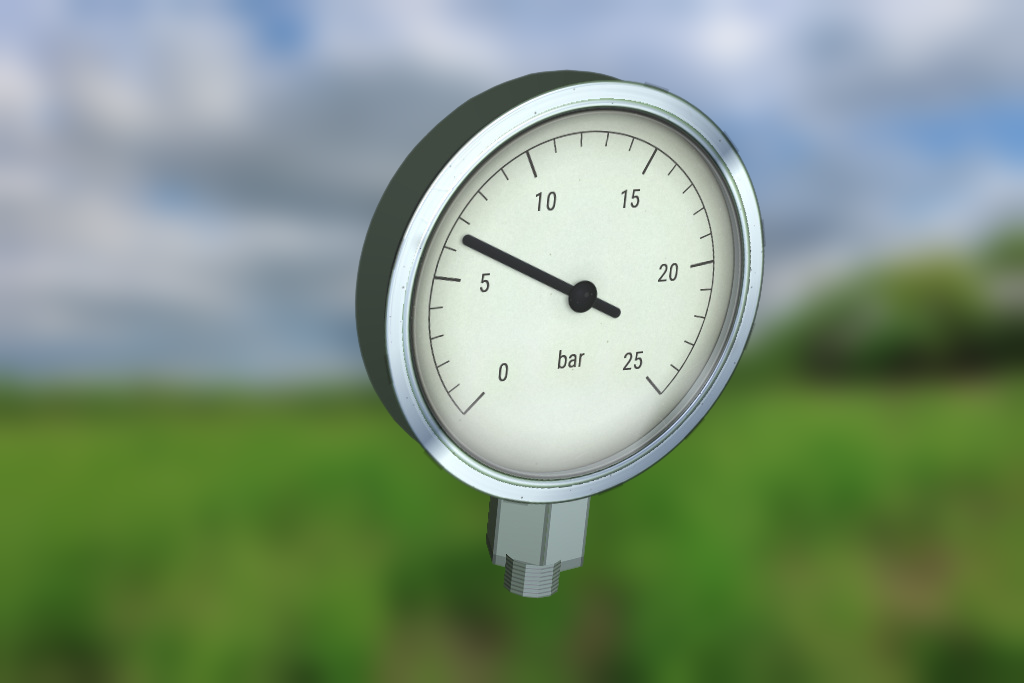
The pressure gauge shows 6.5 bar
